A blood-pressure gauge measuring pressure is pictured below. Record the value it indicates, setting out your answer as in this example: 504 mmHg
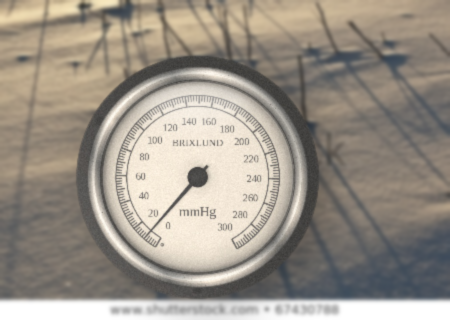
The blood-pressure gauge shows 10 mmHg
